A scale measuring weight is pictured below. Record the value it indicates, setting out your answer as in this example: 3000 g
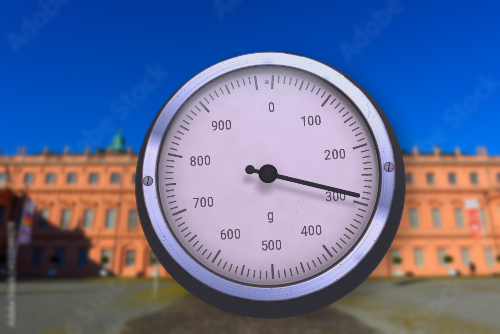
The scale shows 290 g
